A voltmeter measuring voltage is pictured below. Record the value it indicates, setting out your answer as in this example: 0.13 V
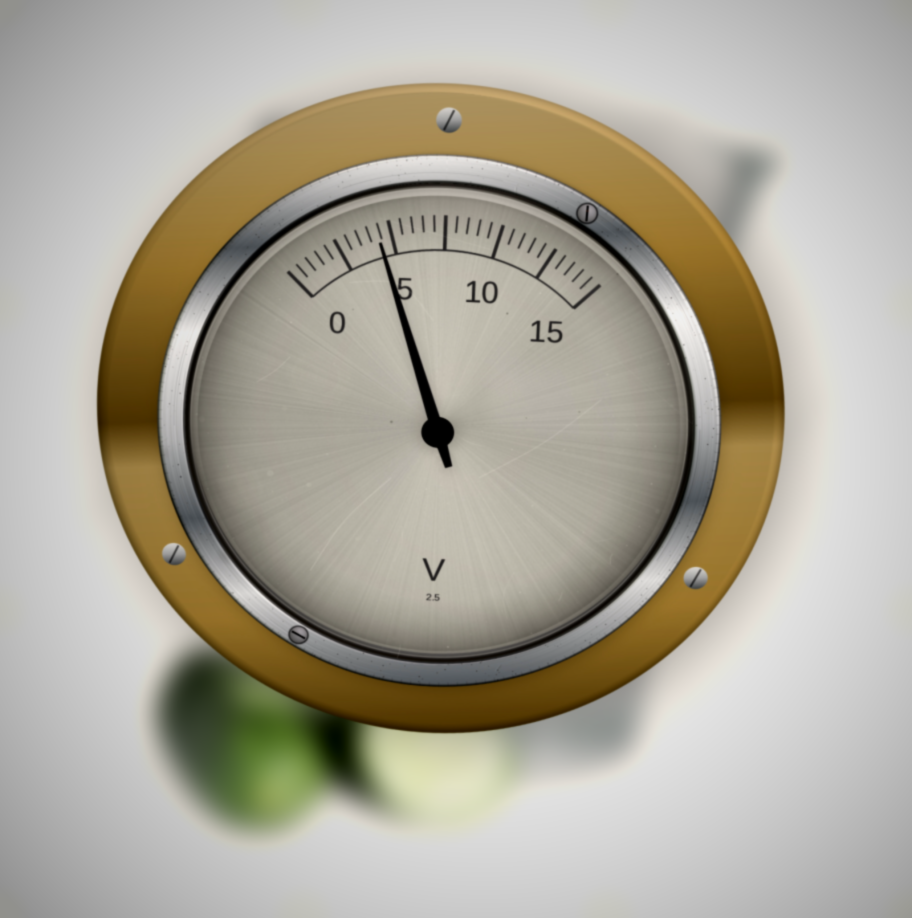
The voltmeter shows 4.5 V
